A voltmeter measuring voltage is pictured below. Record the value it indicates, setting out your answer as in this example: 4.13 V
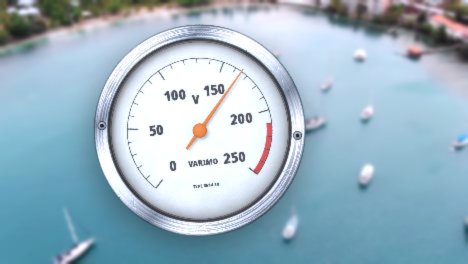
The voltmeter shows 165 V
